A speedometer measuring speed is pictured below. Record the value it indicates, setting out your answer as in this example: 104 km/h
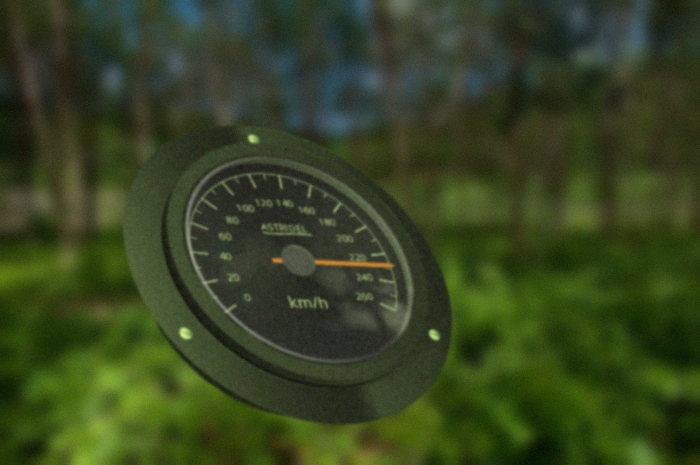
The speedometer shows 230 km/h
